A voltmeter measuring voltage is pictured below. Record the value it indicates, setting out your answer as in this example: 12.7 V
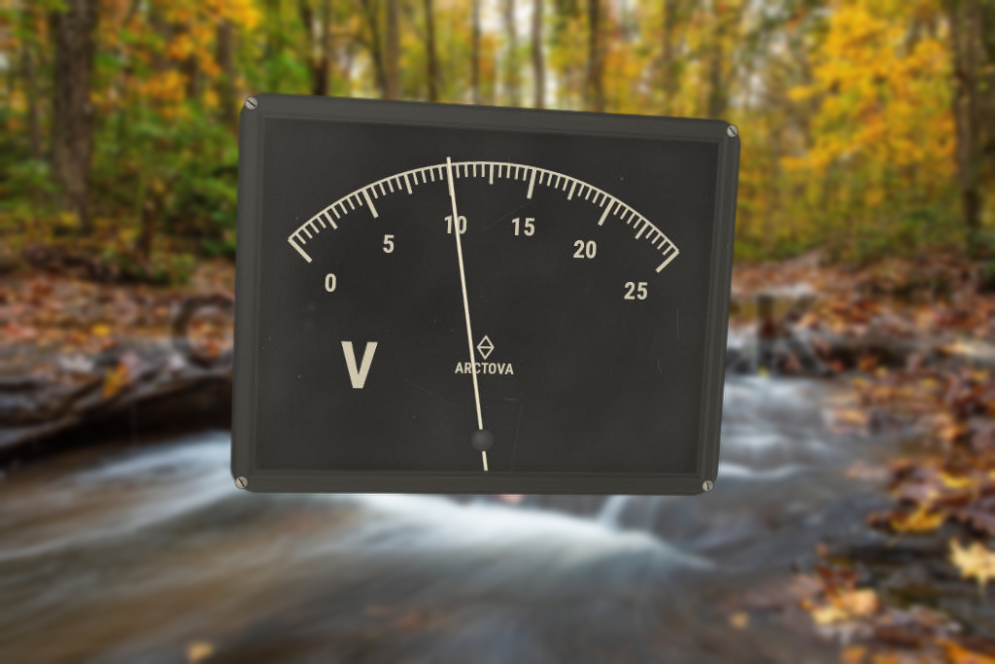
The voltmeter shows 10 V
